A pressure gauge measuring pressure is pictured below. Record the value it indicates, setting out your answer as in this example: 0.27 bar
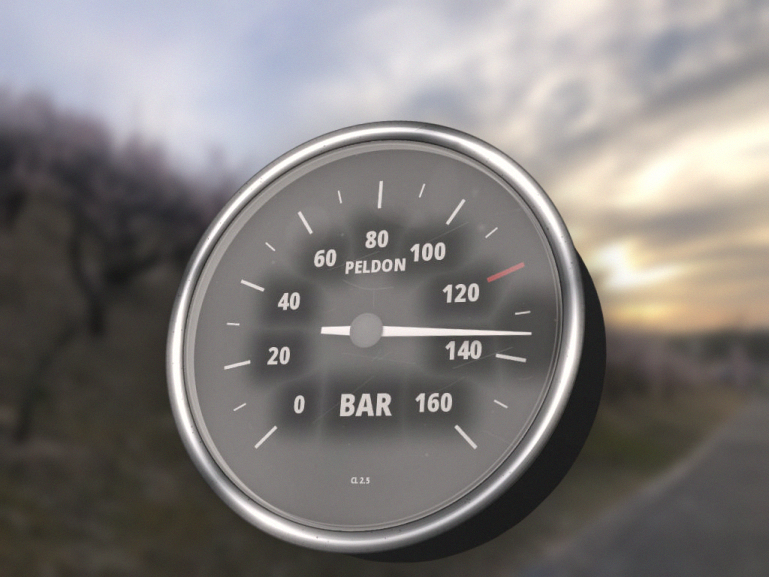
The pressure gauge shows 135 bar
